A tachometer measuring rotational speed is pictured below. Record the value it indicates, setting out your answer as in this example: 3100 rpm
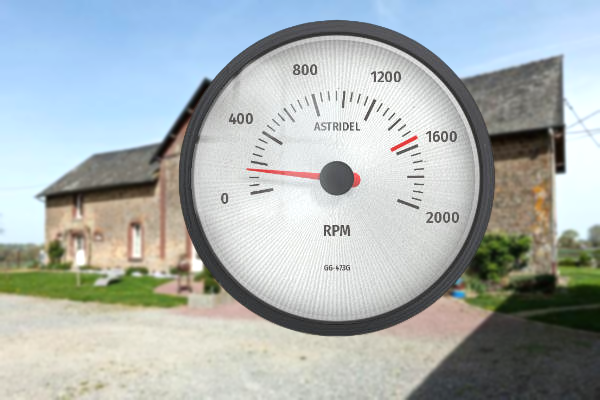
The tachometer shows 150 rpm
